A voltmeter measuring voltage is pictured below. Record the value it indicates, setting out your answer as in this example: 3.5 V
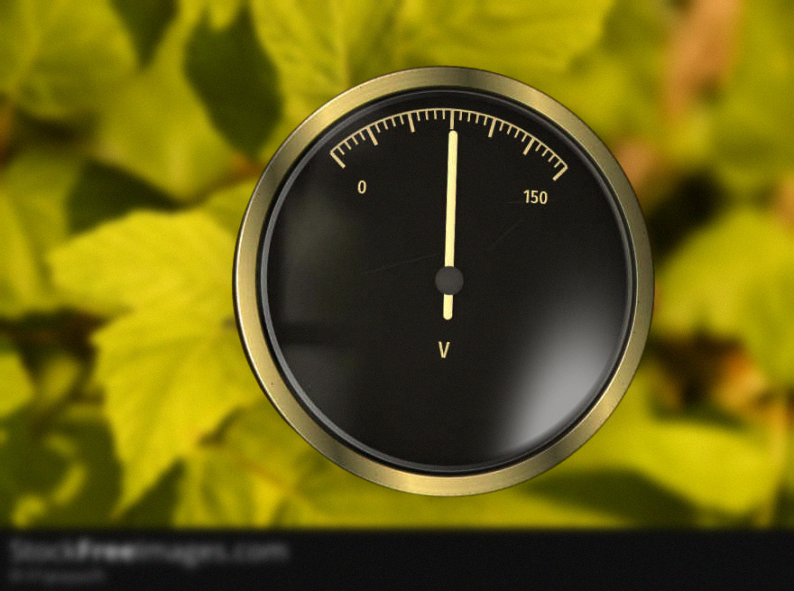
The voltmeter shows 75 V
